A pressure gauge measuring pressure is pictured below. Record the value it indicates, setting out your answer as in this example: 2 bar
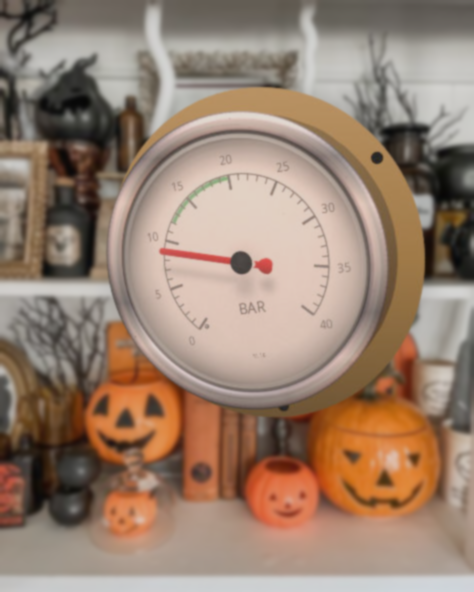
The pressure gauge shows 9 bar
